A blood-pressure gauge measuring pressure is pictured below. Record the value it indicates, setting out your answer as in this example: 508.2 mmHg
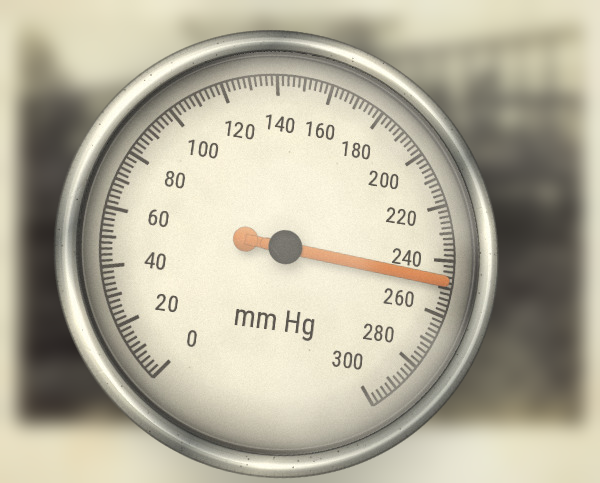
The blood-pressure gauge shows 248 mmHg
